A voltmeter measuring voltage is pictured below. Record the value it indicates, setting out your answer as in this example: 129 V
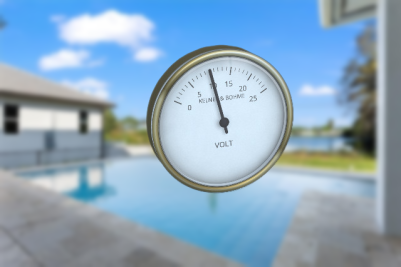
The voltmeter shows 10 V
